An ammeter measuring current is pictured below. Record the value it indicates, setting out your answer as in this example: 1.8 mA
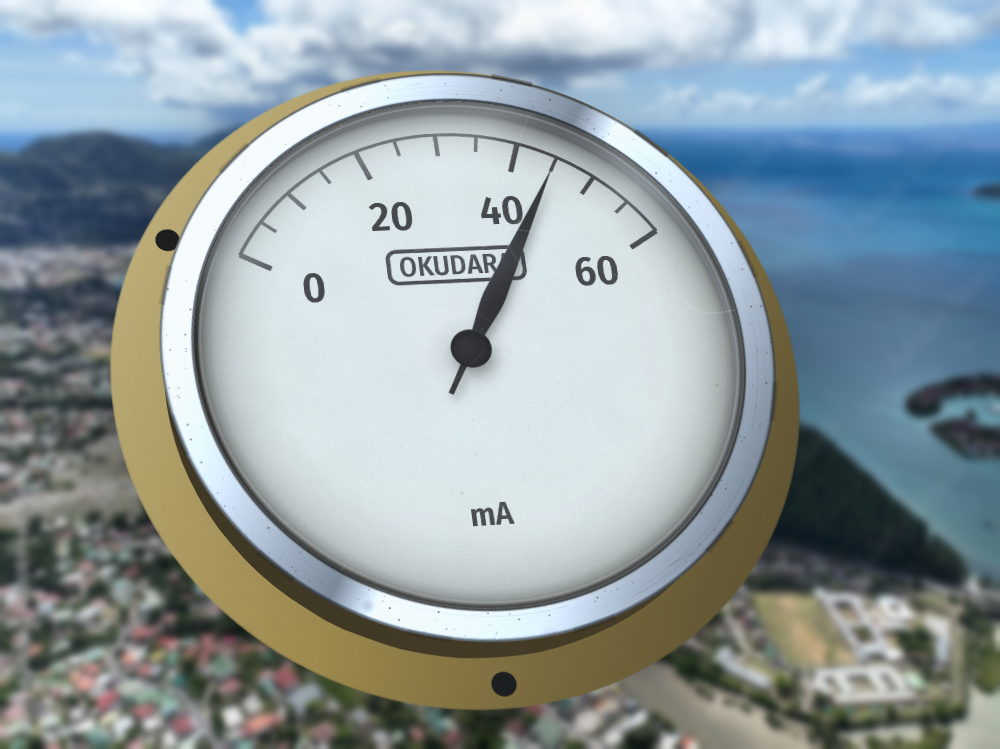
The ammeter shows 45 mA
